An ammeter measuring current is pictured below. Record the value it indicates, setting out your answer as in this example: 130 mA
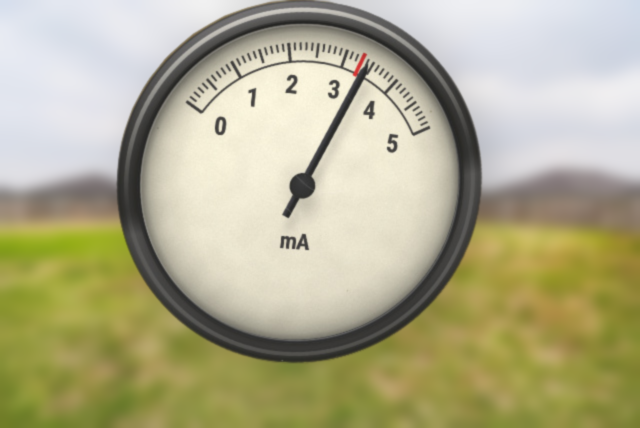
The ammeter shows 3.4 mA
